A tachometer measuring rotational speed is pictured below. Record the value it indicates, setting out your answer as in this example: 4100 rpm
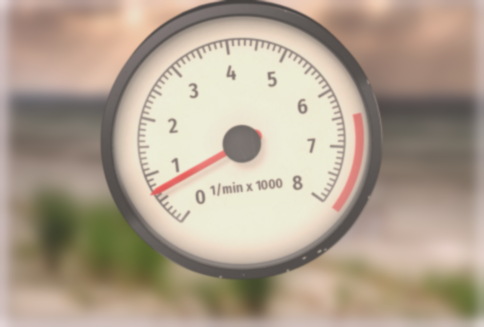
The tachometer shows 700 rpm
